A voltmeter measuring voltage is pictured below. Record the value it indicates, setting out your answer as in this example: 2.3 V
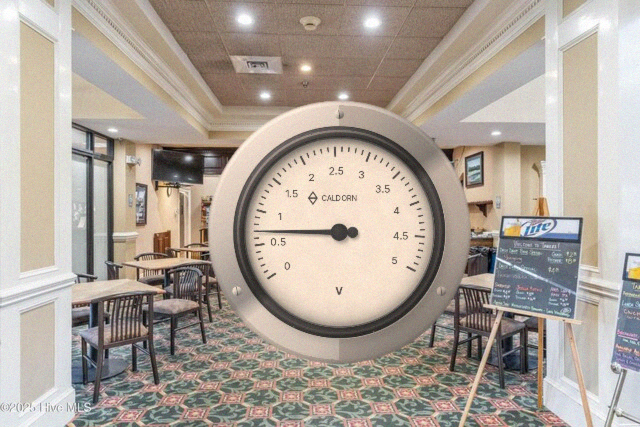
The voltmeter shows 0.7 V
